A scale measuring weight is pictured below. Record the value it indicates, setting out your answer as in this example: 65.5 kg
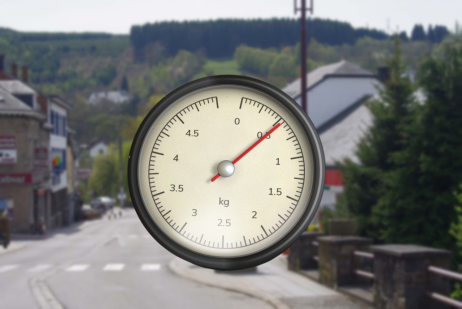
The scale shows 0.55 kg
